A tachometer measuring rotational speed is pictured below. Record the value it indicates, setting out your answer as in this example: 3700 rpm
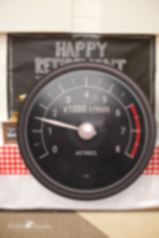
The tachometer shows 1500 rpm
